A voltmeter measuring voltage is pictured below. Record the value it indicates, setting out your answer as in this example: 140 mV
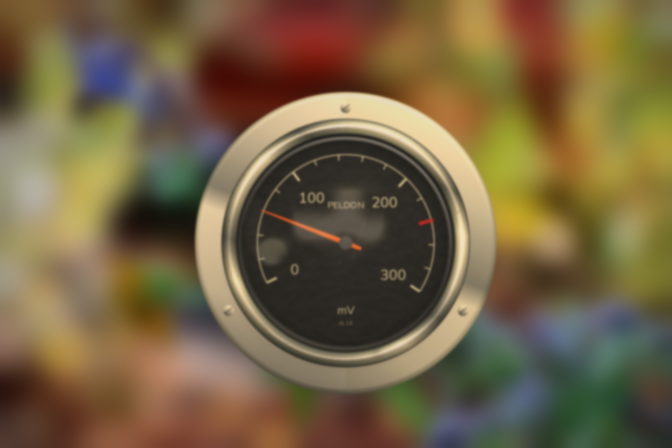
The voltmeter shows 60 mV
